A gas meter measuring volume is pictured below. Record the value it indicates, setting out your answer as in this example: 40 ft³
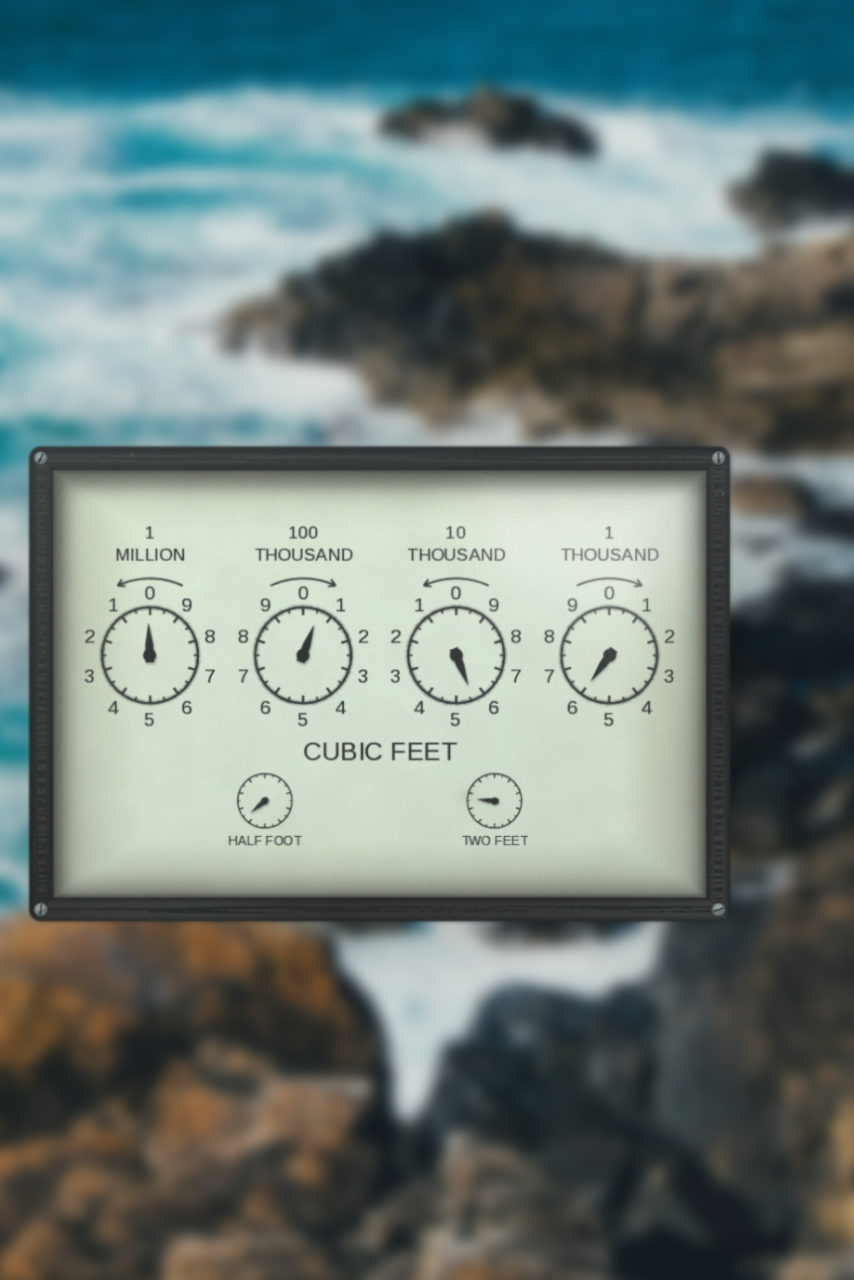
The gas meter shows 5600 ft³
